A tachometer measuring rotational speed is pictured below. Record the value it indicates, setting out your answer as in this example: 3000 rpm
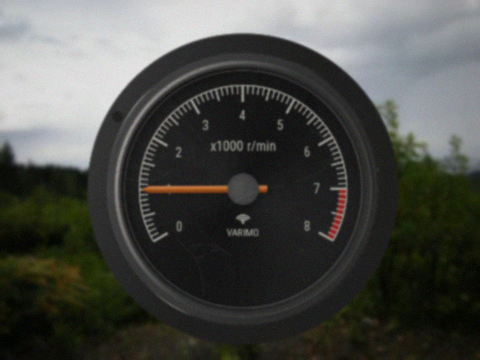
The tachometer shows 1000 rpm
